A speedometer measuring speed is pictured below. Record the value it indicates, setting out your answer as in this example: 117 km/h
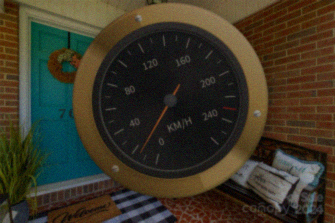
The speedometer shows 15 km/h
